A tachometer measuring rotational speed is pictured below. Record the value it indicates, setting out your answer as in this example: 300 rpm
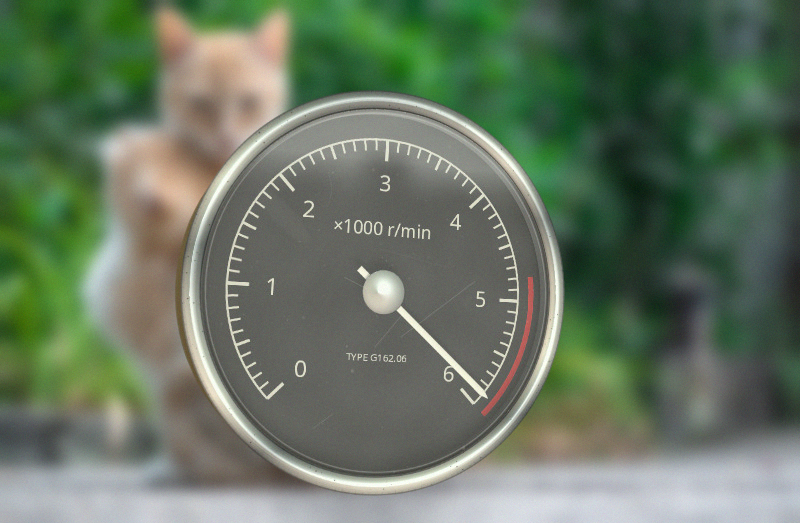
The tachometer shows 5900 rpm
